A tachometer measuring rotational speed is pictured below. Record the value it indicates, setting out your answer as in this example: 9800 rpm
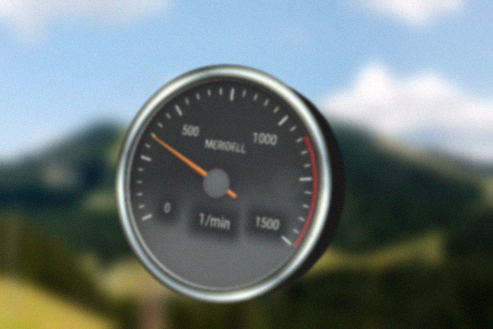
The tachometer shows 350 rpm
